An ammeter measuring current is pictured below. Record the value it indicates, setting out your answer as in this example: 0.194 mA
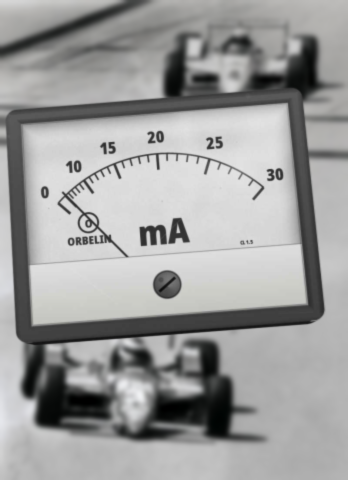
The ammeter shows 5 mA
